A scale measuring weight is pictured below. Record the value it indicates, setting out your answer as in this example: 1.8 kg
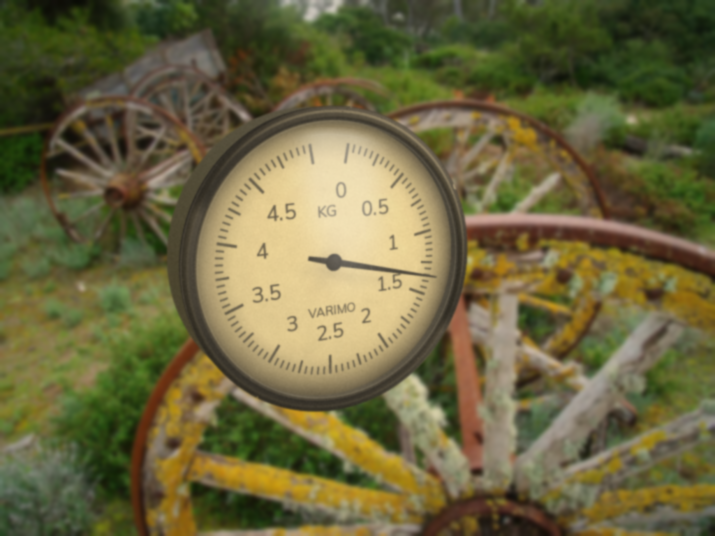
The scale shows 1.35 kg
